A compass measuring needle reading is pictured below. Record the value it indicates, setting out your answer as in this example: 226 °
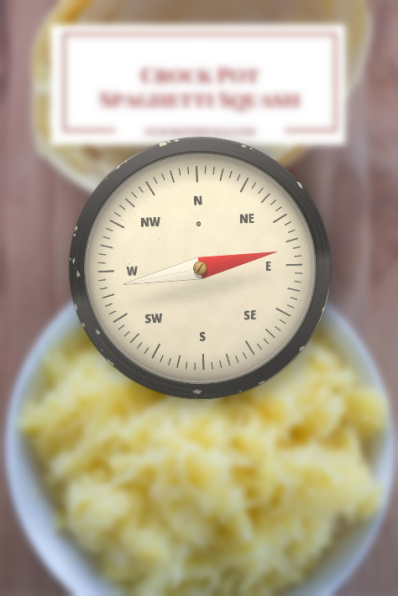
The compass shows 80 °
